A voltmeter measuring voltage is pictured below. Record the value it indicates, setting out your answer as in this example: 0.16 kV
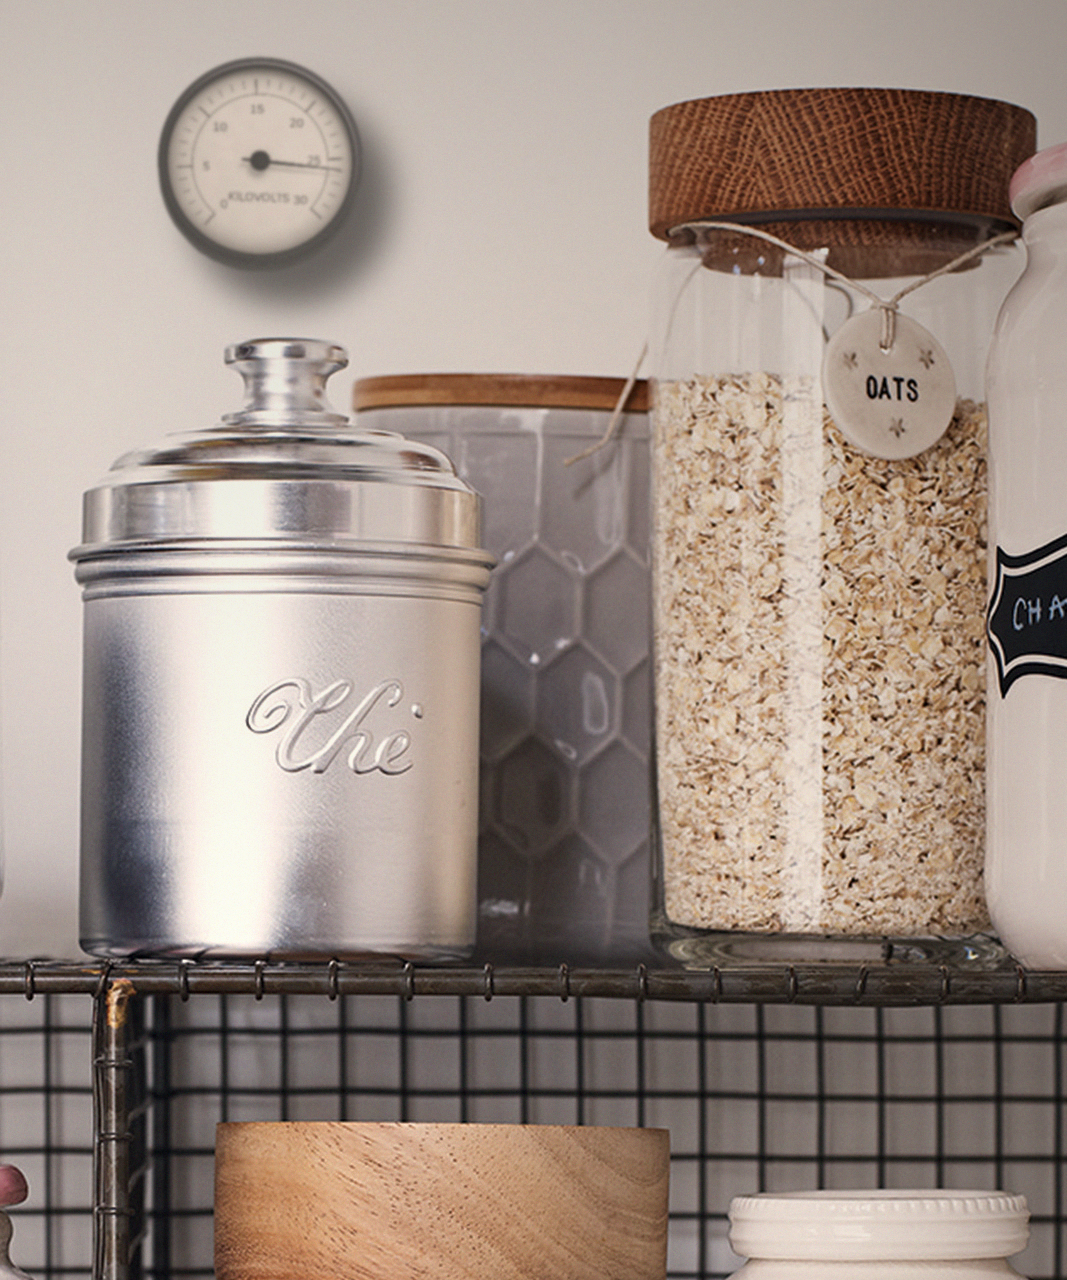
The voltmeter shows 26 kV
